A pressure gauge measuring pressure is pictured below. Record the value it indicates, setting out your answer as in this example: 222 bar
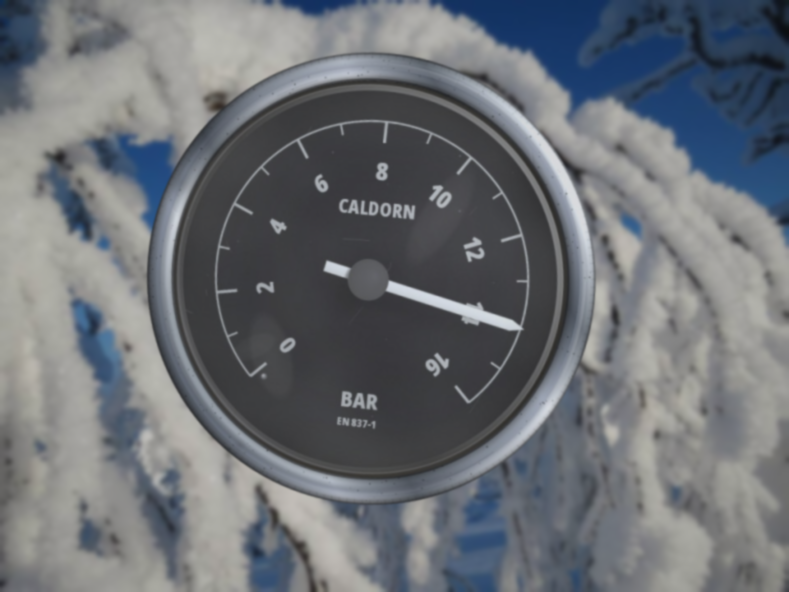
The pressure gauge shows 14 bar
